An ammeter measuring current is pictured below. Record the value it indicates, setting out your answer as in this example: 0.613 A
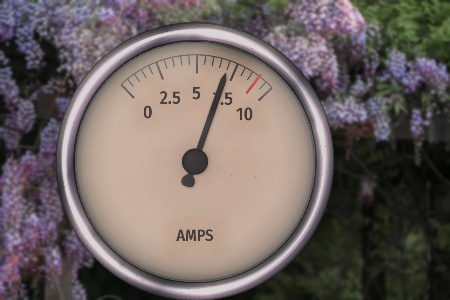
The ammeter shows 7 A
